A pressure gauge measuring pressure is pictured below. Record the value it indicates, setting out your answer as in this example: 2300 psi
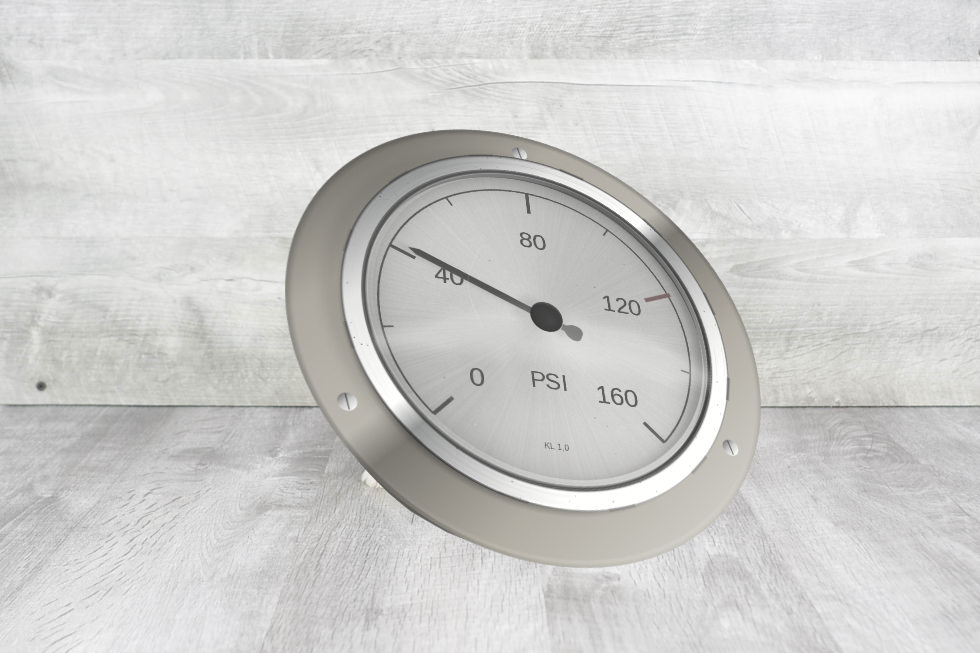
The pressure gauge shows 40 psi
